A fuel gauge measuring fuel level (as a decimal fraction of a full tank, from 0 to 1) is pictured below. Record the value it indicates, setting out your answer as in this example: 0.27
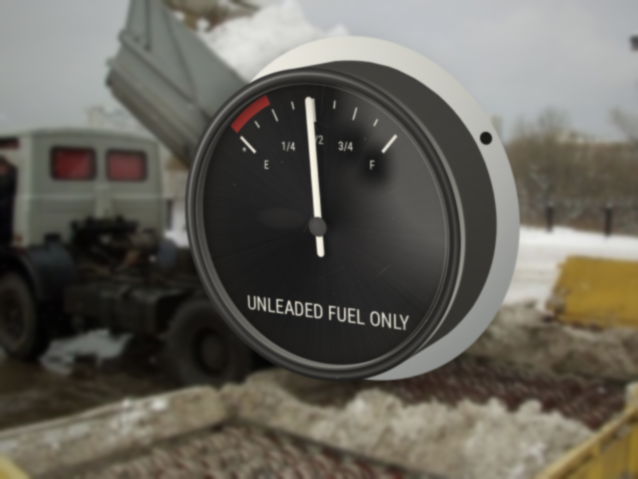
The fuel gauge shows 0.5
